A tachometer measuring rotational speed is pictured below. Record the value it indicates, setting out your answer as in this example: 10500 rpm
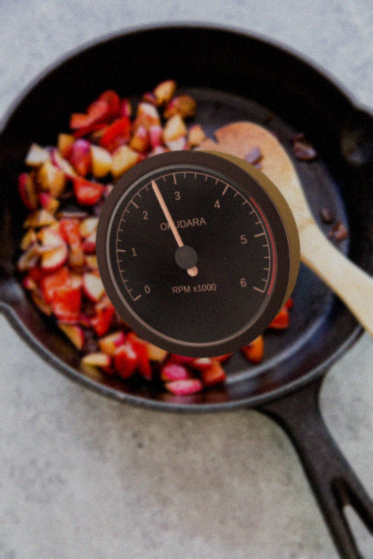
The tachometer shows 2600 rpm
